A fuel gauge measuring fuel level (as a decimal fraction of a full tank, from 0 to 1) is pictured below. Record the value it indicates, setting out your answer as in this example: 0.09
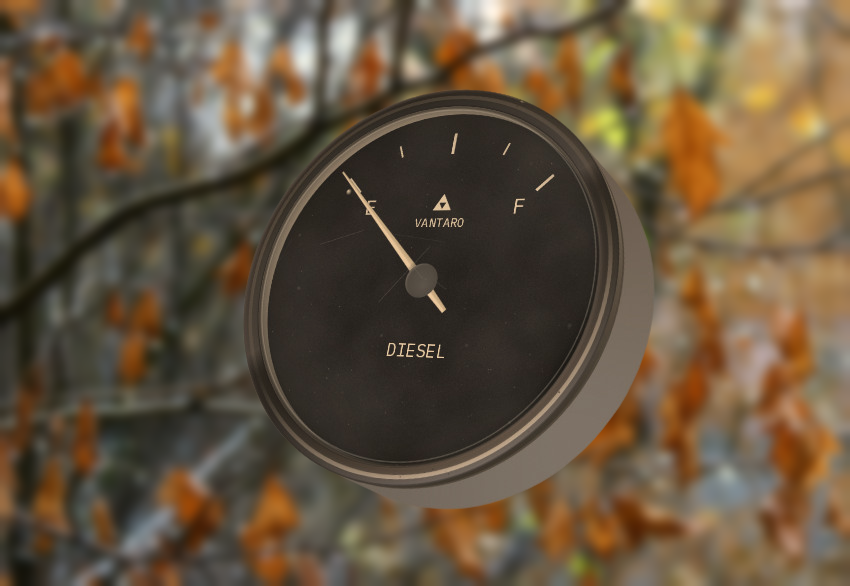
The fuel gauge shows 0
